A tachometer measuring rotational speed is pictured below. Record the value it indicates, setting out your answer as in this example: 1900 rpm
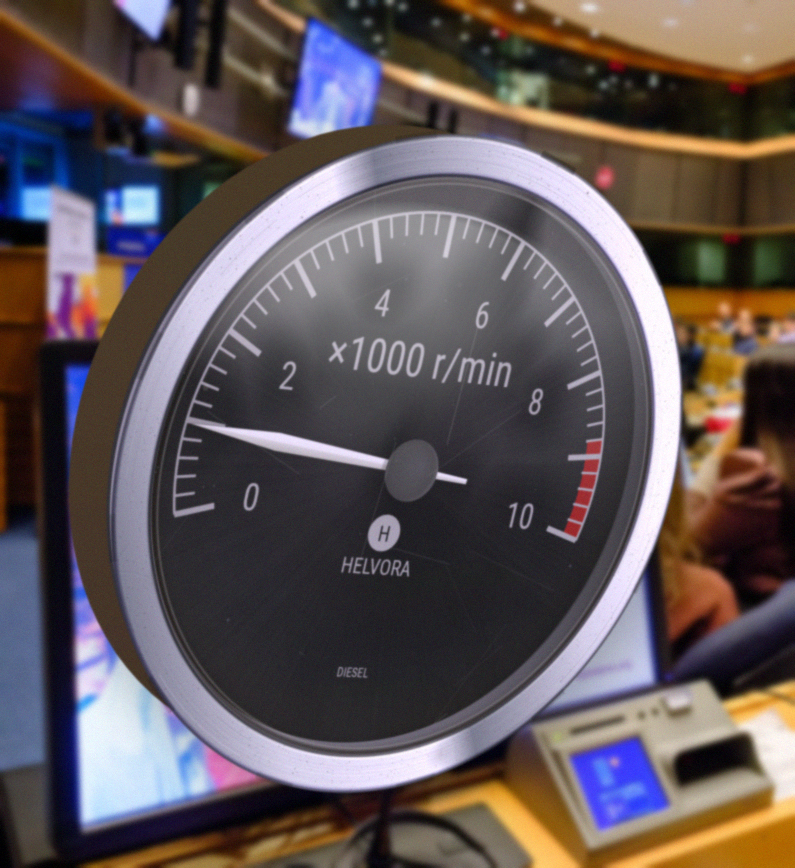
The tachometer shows 1000 rpm
